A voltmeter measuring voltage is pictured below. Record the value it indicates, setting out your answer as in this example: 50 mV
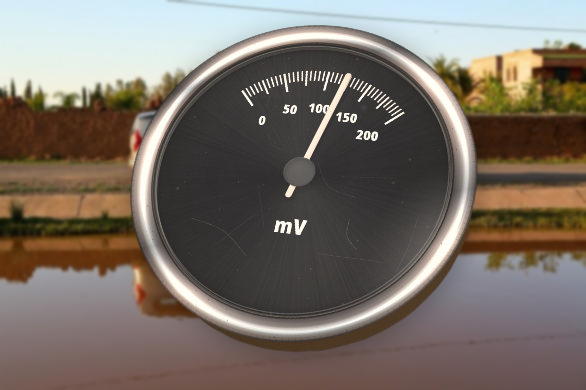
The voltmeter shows 125 mV
